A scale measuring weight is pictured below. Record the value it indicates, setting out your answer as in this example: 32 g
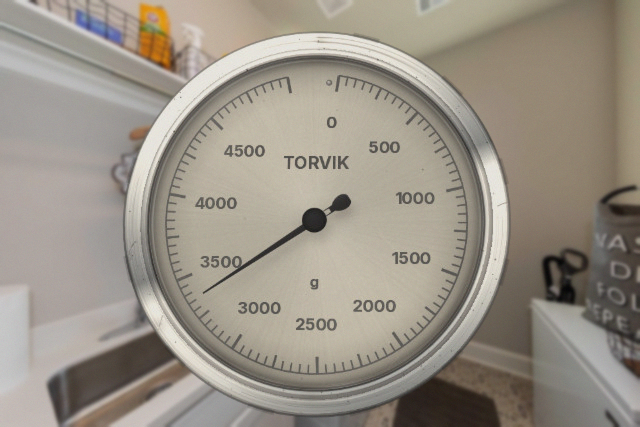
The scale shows 3350 g
